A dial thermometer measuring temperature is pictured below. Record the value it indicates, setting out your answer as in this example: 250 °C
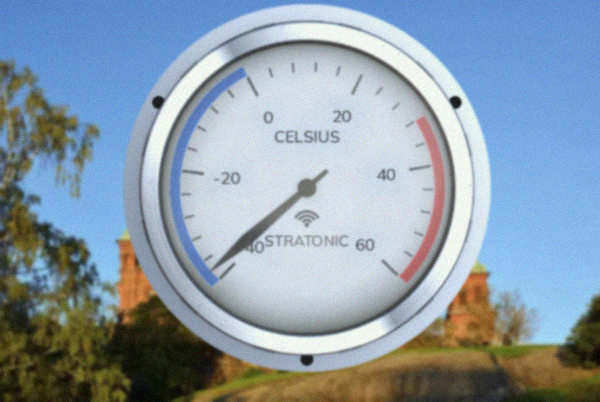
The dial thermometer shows -38 °C
